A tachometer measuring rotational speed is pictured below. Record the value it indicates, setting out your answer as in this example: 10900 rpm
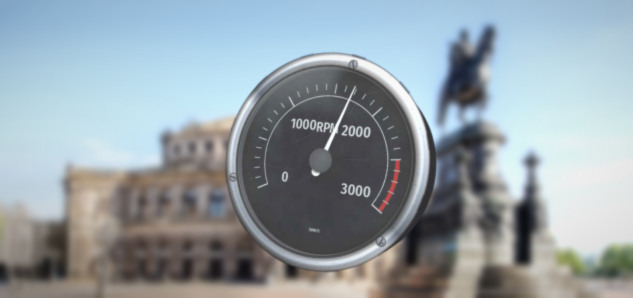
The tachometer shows 1700 rpm
